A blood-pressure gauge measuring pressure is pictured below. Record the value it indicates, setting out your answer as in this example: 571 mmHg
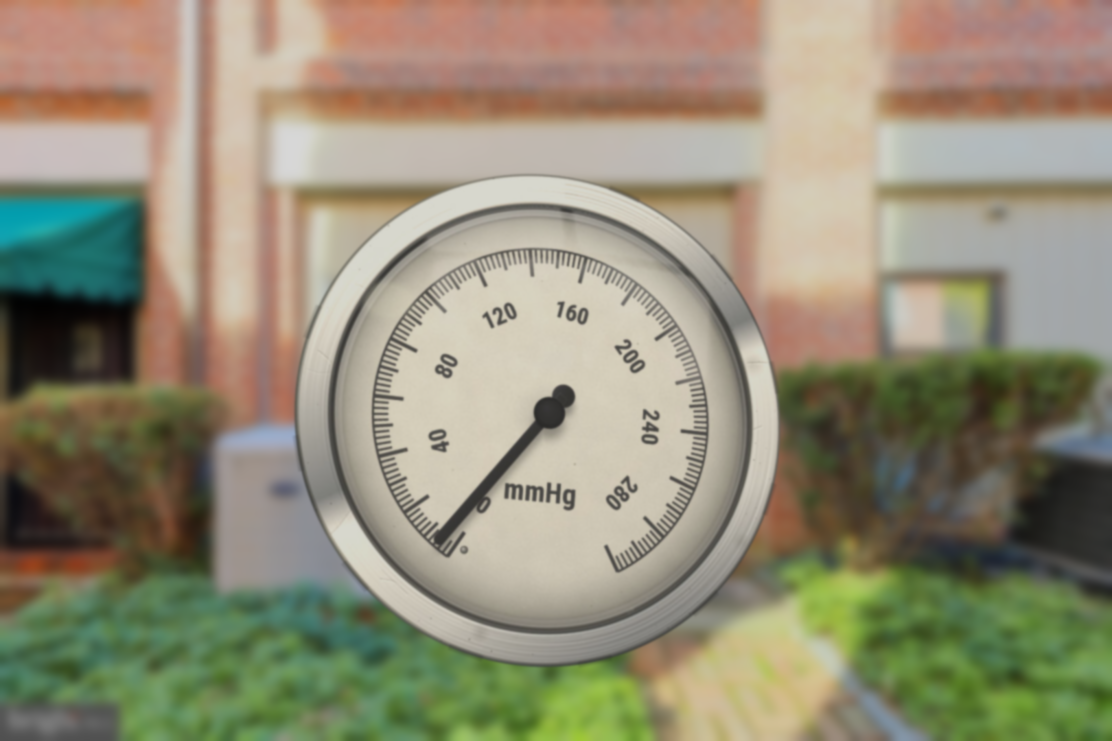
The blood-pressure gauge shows 6 mmHg
